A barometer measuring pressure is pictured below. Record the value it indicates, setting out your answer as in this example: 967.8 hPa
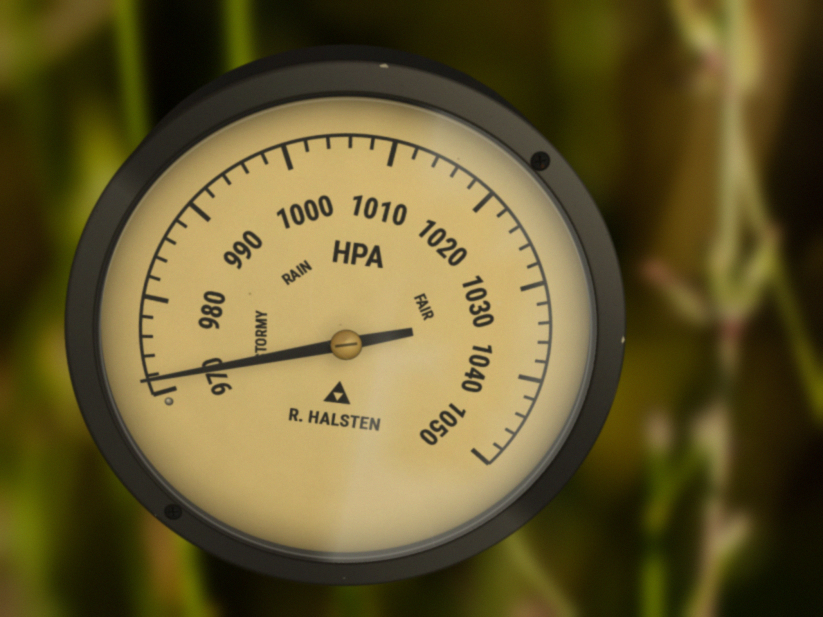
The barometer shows 972 hPa
